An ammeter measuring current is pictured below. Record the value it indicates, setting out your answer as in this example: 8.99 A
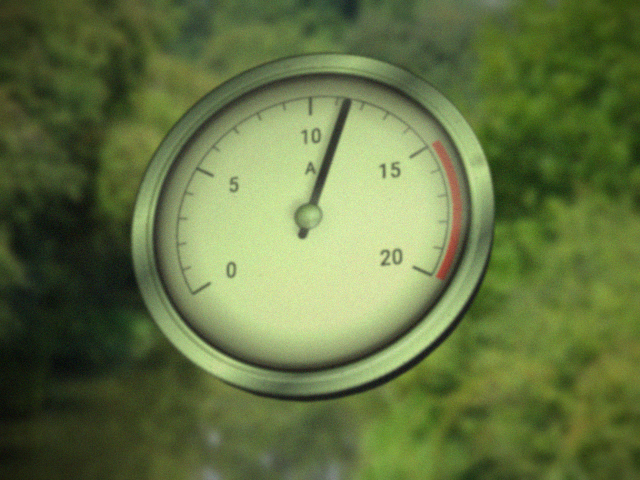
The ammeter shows 11.5 A
